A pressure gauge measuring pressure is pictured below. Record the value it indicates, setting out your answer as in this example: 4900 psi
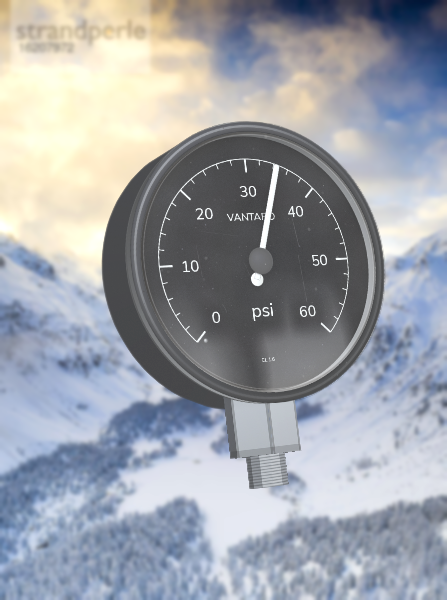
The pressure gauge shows 34 psi
